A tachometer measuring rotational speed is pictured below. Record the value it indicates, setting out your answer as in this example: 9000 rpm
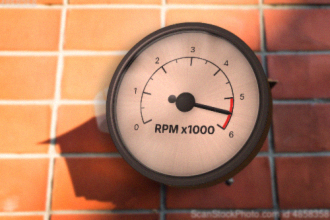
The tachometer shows 5500 rpm
